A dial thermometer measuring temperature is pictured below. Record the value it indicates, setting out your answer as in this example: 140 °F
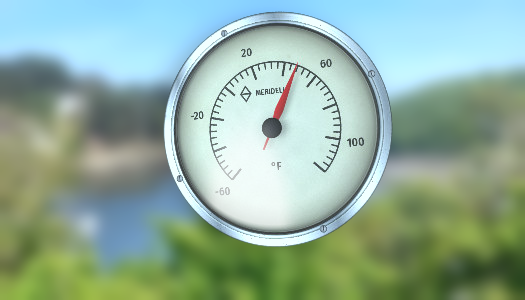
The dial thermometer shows 48 °F
